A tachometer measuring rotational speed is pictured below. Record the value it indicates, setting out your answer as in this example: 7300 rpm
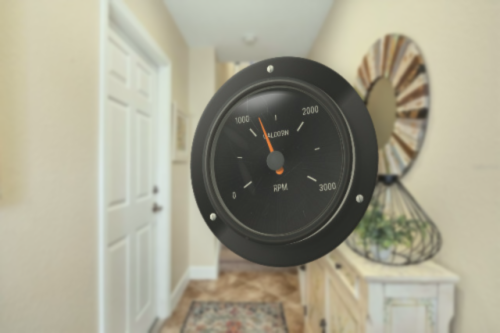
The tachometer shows 1250 rpm
